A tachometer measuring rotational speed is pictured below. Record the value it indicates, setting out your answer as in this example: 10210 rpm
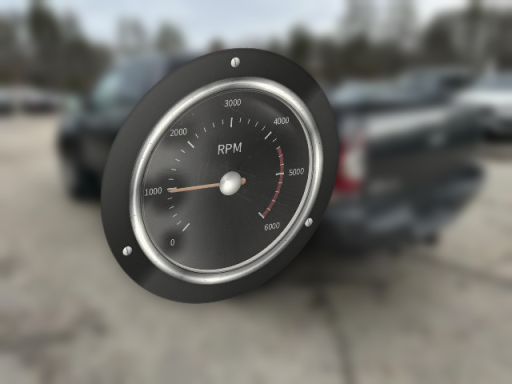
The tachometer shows 1000 rpm
